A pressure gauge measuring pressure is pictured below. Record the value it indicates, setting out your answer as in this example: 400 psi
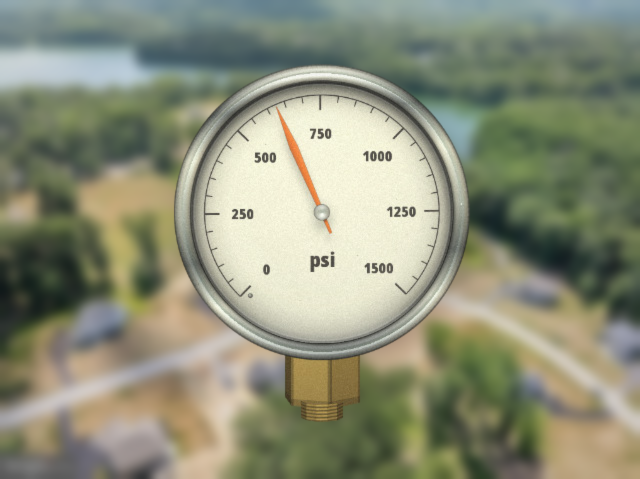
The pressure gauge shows 625 psi
